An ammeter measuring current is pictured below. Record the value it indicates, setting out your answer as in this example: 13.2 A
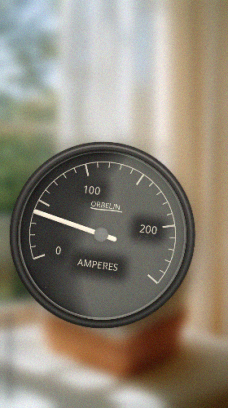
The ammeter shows 40 A
